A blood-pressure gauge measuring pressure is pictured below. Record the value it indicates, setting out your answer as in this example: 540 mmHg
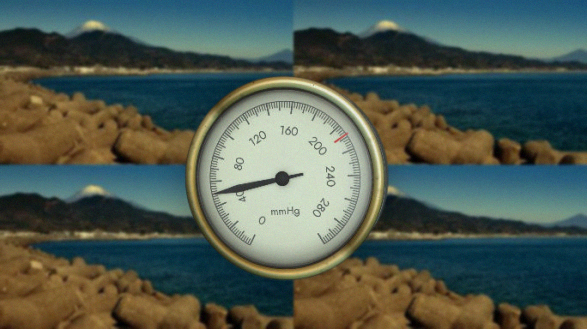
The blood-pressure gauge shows 50 mmHg
